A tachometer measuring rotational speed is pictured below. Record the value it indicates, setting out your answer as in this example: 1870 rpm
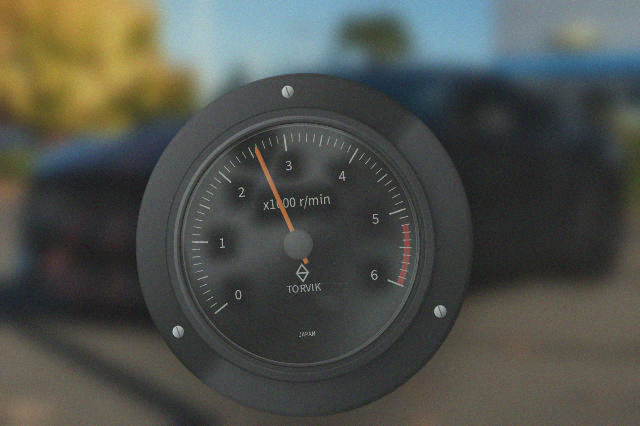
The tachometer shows 2600 rpm
